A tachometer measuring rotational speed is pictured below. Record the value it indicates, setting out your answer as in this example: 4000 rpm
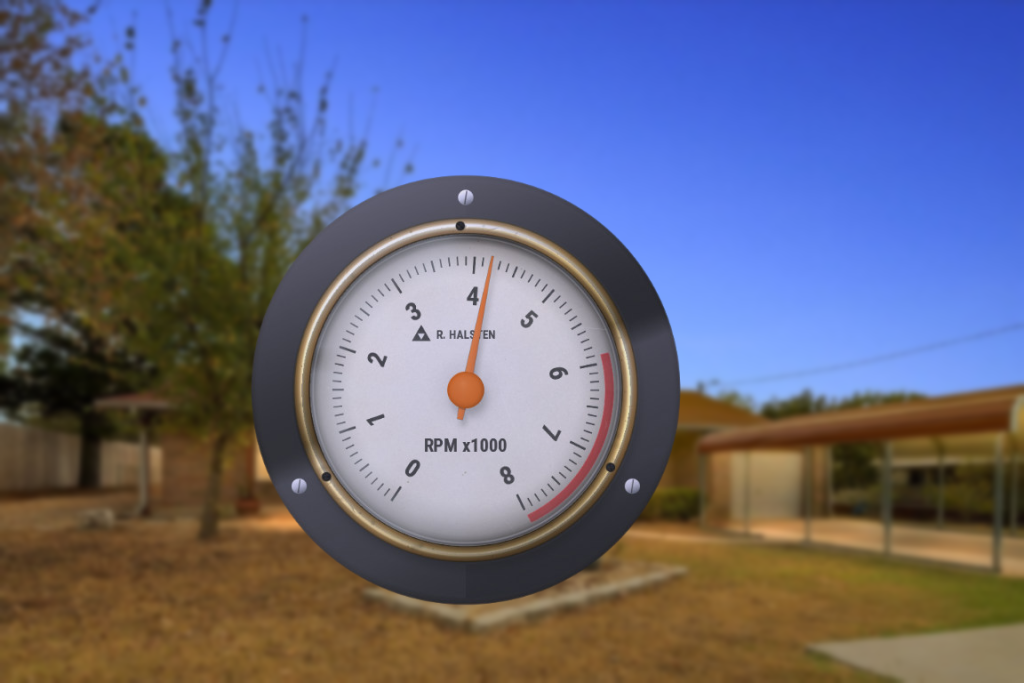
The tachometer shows 4200 rpm
